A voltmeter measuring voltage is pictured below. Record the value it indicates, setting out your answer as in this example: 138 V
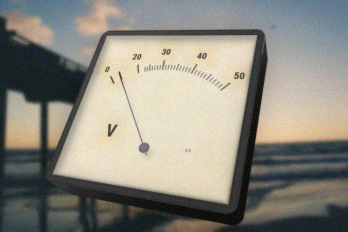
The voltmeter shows 10 V
